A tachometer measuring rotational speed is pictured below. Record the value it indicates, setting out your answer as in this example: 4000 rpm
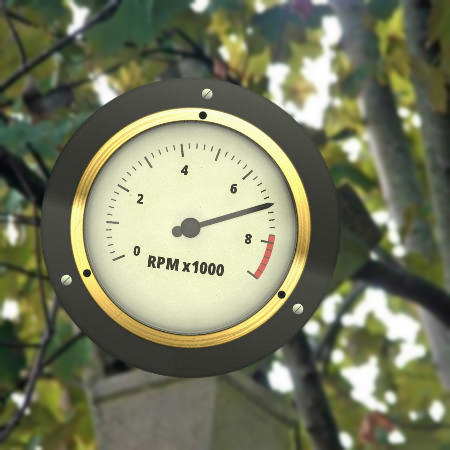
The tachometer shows 7000 rpm
